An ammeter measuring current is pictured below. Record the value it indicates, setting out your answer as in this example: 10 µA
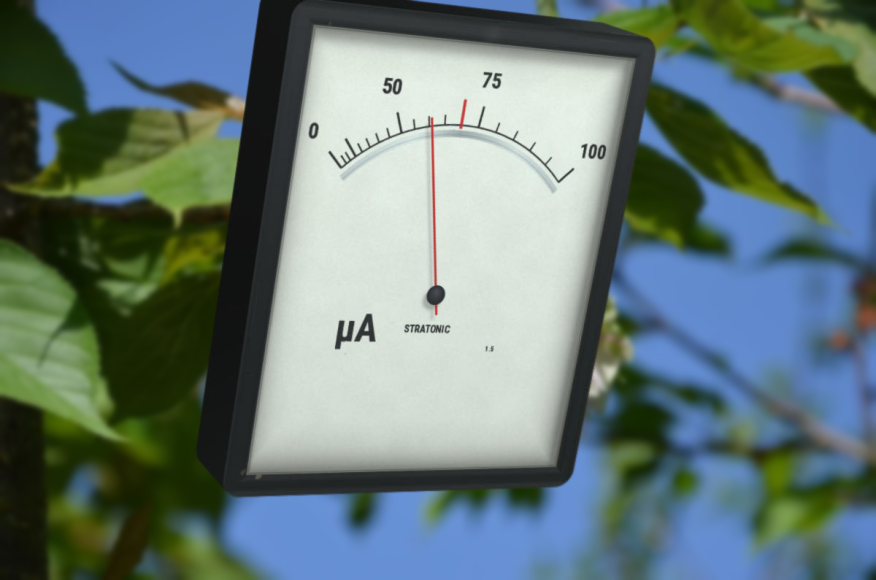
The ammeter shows 60 µA
